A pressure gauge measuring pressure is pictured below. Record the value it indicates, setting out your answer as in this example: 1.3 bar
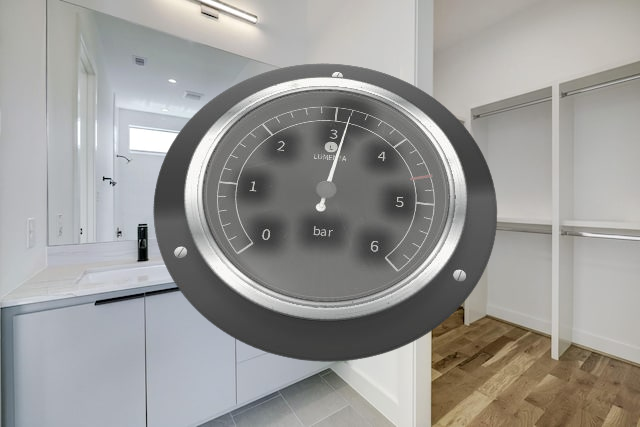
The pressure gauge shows 3.2 bar
